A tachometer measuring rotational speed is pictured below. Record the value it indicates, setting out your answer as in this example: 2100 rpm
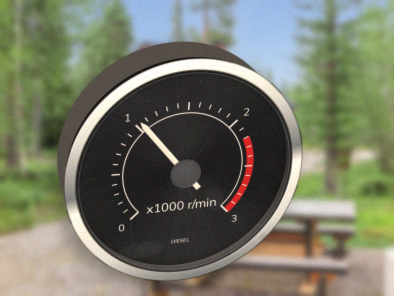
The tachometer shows 1050 rpm
